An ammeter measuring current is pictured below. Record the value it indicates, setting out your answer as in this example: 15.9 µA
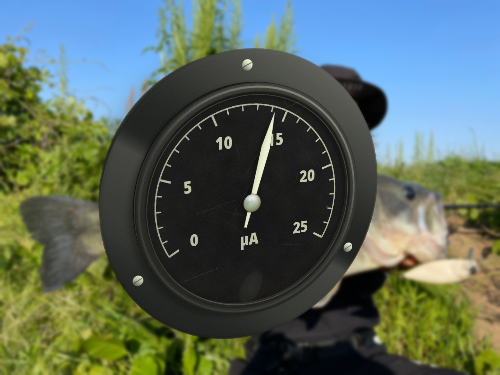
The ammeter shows 14 µA
